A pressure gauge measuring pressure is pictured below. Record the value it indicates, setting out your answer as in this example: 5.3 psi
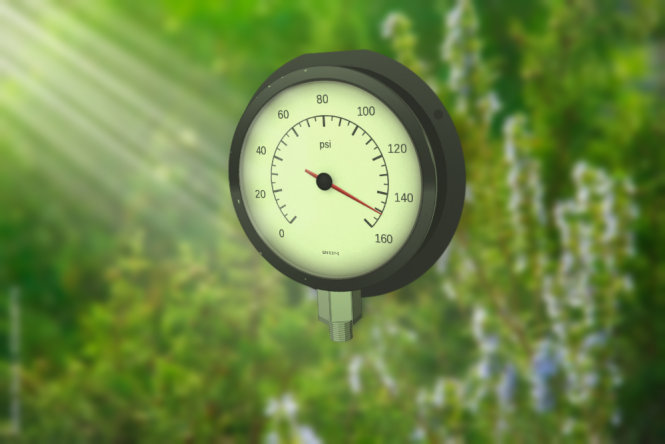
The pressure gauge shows 150 psi
